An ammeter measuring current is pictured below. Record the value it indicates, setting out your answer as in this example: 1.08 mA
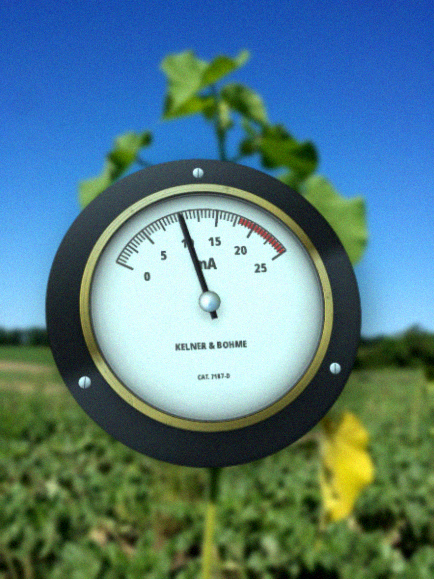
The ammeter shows 10 mA
